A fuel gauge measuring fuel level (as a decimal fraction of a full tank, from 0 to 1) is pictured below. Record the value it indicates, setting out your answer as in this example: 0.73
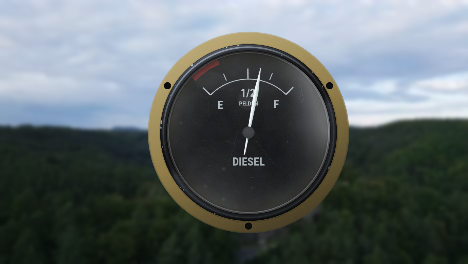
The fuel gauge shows 0.625
